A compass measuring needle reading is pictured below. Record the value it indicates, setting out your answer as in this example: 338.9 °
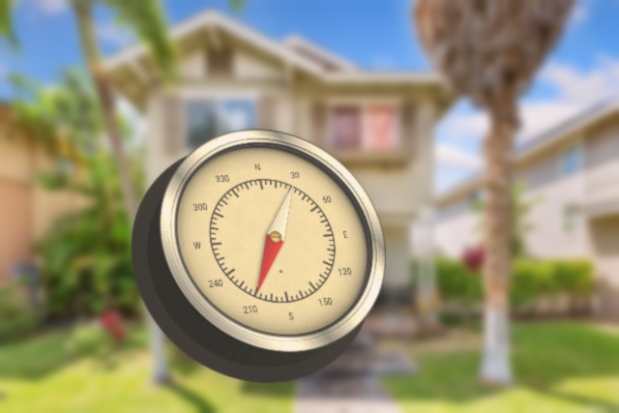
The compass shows 210 °
